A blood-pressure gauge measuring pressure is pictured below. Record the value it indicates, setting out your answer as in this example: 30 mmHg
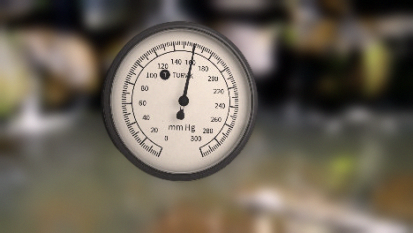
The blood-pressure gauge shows 160 mmHg
